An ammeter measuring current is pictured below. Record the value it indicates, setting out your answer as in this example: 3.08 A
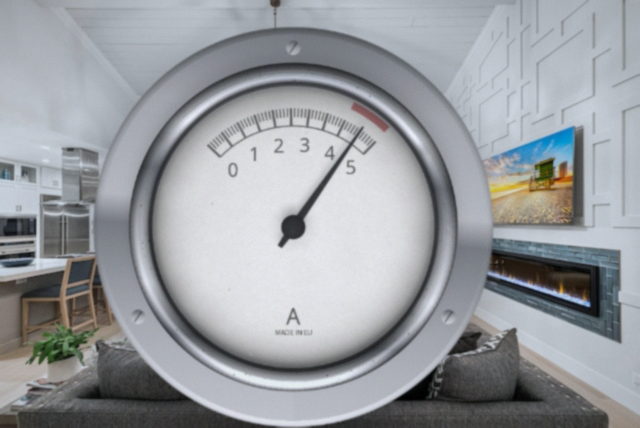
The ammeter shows 4.5 A
